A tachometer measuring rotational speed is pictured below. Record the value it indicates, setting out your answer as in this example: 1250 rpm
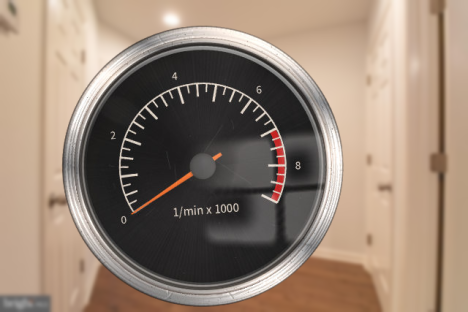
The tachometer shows 0 rpm
